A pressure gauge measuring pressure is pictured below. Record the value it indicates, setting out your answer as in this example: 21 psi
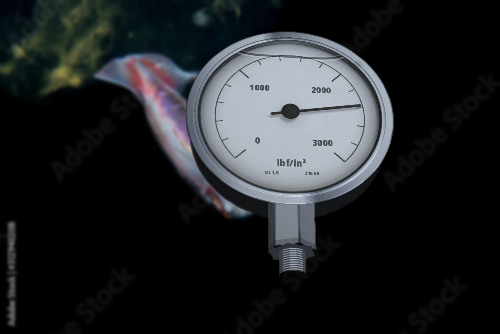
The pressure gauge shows 2400 psi
